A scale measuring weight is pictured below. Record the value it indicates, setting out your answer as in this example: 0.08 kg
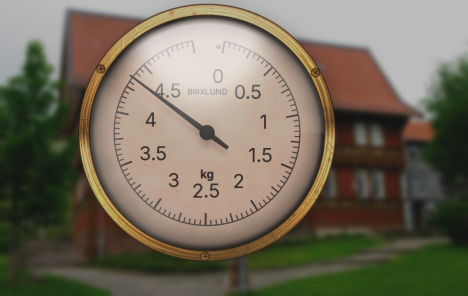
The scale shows 4.35 kg
